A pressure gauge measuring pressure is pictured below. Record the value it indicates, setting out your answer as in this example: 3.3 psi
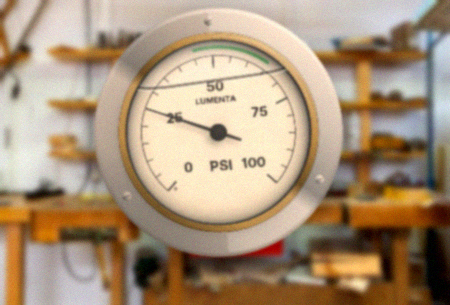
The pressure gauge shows 25 psi
